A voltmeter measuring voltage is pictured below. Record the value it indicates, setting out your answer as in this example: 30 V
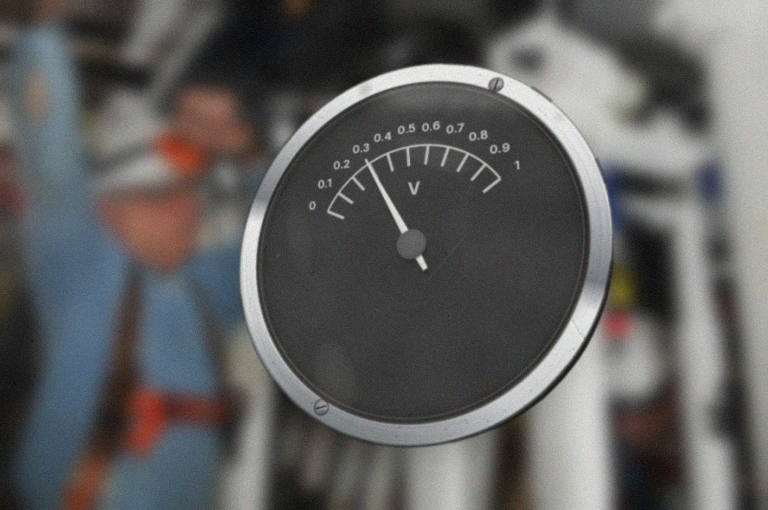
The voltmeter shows 0.3 V
